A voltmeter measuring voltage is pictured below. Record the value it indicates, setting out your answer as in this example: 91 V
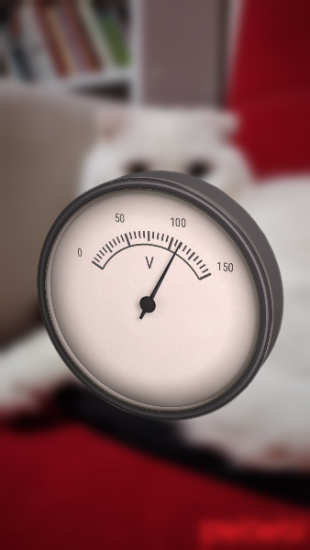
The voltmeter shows 110 V
